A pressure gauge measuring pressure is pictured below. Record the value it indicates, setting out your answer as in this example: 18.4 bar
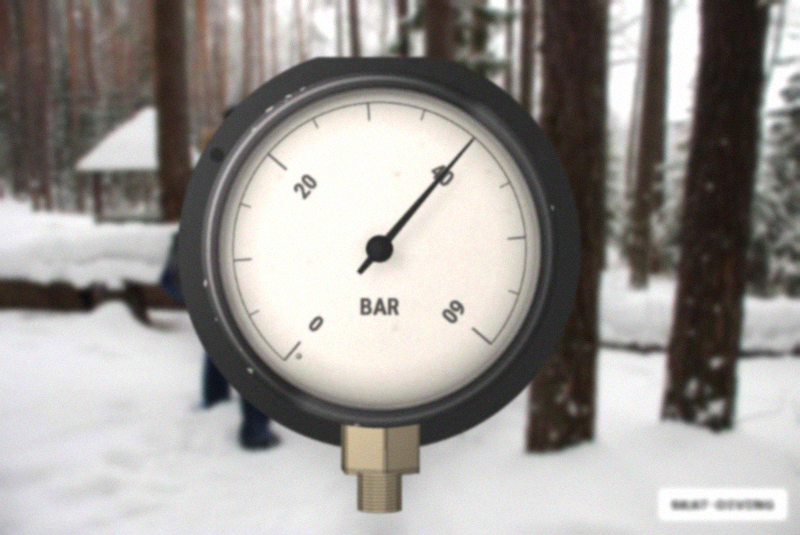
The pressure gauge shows 40 bar
